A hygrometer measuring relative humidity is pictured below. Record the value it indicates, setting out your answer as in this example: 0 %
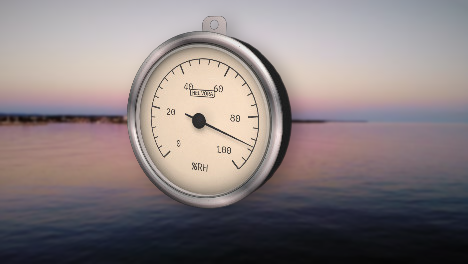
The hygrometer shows 90 %
